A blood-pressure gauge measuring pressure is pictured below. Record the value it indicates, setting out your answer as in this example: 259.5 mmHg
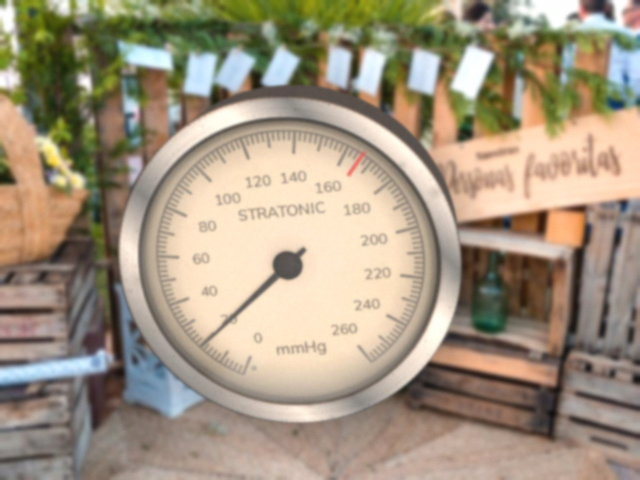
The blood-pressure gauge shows 20 mmHg
